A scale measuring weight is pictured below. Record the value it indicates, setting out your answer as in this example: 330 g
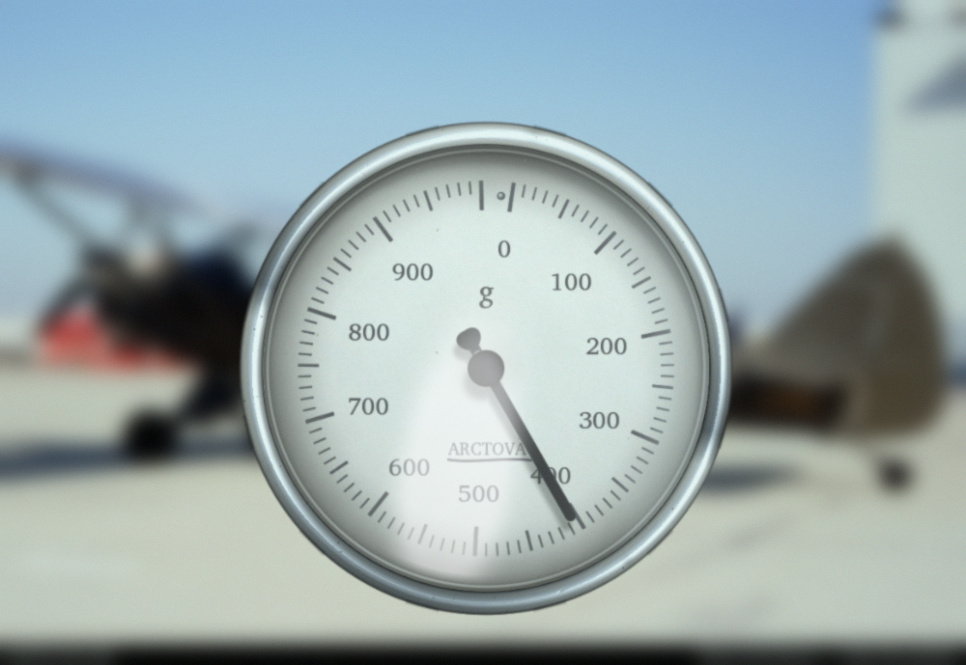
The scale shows 405 g
